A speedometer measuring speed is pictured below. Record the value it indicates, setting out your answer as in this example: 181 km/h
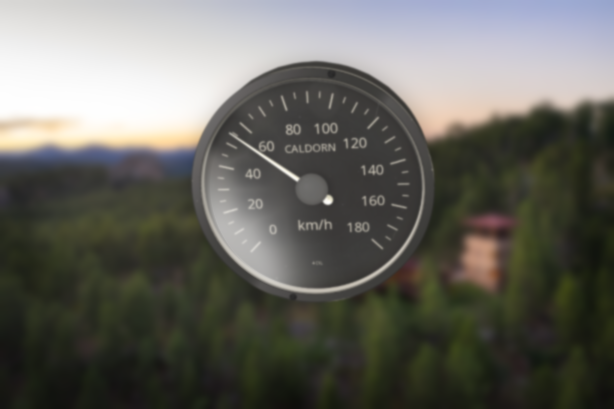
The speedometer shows 55 km/h
